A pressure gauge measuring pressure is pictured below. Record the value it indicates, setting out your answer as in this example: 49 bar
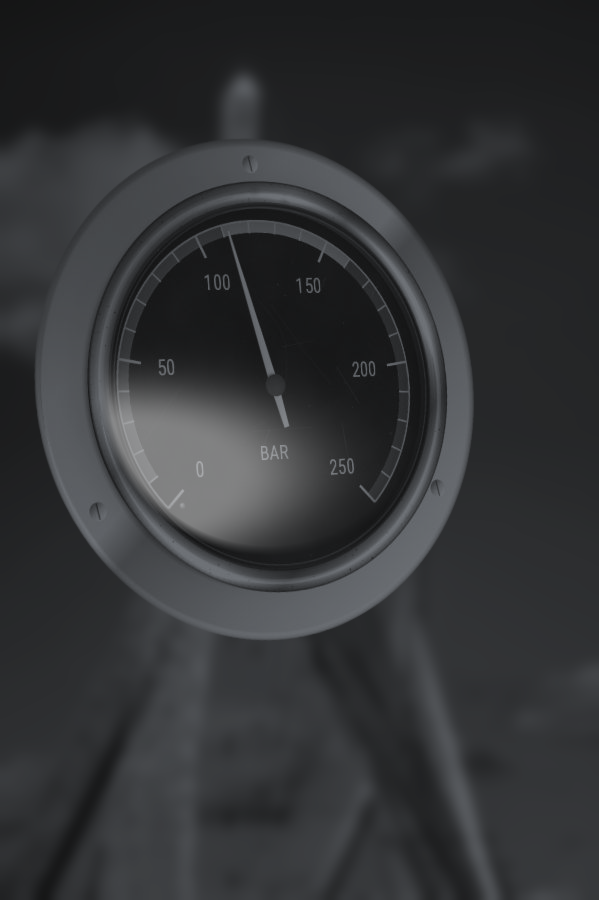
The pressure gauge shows 110 bar
